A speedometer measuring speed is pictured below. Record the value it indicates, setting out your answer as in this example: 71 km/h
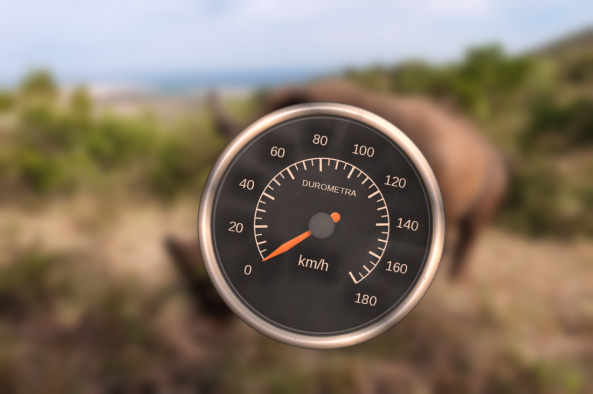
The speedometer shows 0 km/h
